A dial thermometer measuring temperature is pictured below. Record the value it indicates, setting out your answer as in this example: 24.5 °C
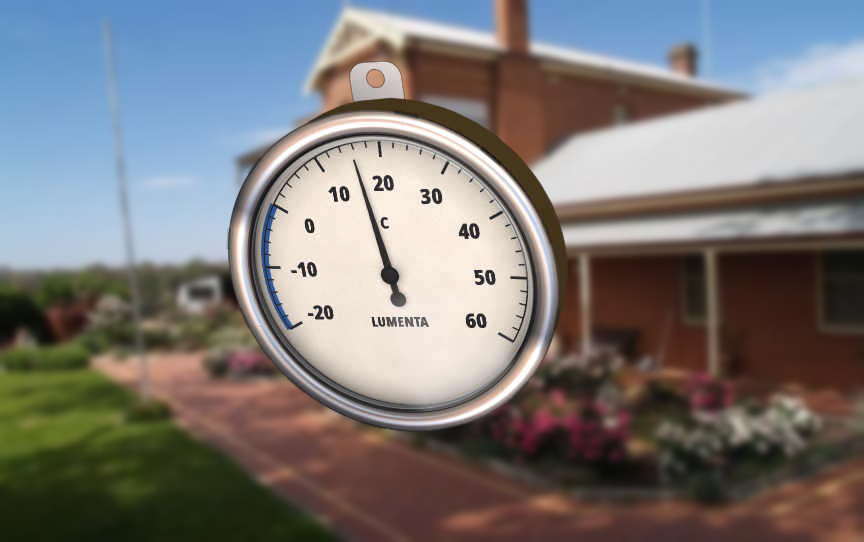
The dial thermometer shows 16 °C
